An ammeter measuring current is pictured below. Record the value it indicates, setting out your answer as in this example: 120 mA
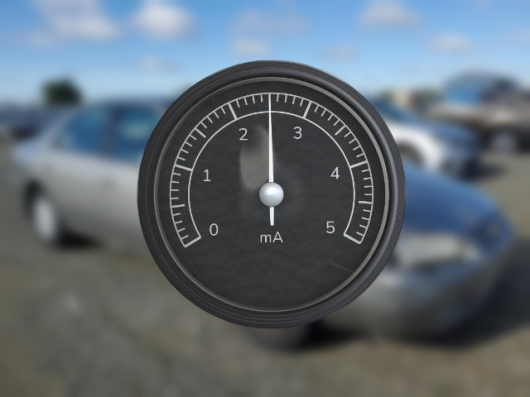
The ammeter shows 2.5 mA
